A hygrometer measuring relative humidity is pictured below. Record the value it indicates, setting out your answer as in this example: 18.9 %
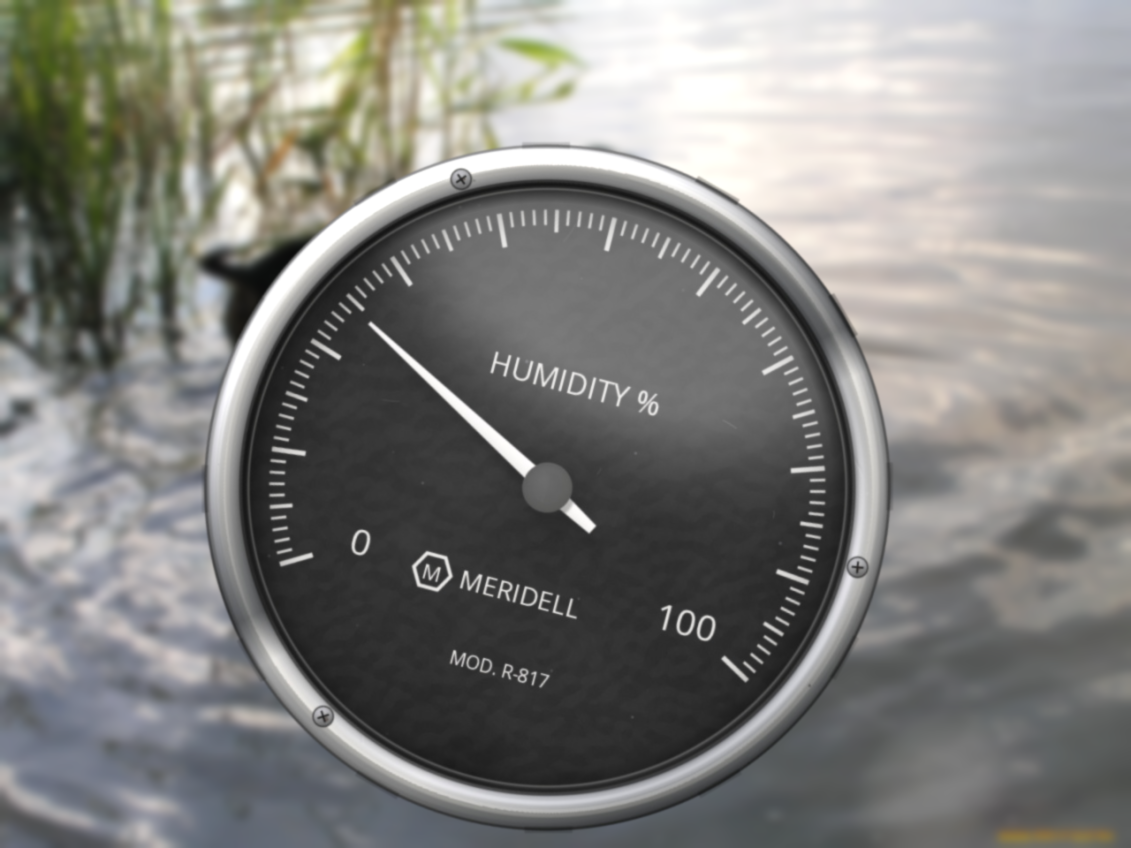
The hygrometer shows 24.5 %
